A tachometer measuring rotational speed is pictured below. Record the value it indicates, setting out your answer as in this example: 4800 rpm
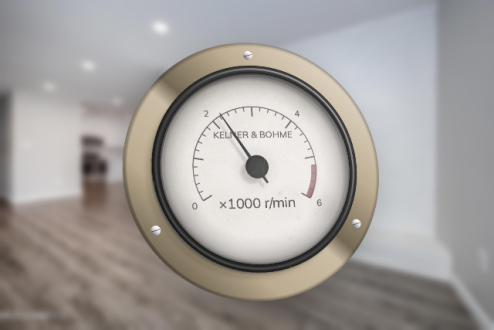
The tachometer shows 2200 rpm
